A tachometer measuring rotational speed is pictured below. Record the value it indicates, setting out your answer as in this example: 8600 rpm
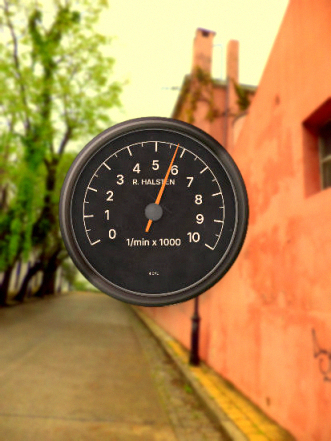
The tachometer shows 5750 rpm
